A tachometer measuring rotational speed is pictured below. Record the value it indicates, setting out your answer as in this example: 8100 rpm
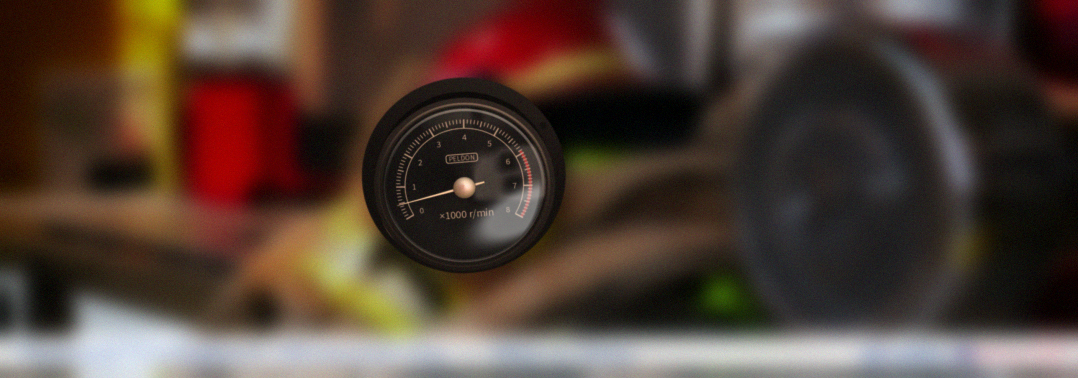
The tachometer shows 500 rpm
